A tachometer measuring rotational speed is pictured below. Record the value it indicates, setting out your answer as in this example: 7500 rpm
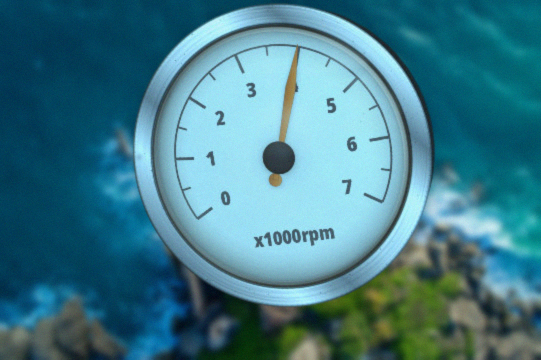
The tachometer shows 4000 rpm
